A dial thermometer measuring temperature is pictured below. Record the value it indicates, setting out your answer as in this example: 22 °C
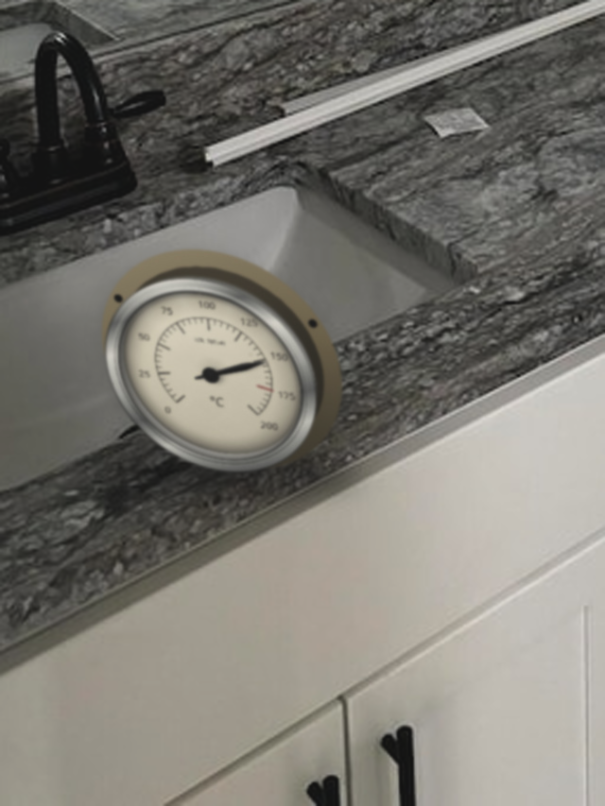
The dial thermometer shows 150 °C
